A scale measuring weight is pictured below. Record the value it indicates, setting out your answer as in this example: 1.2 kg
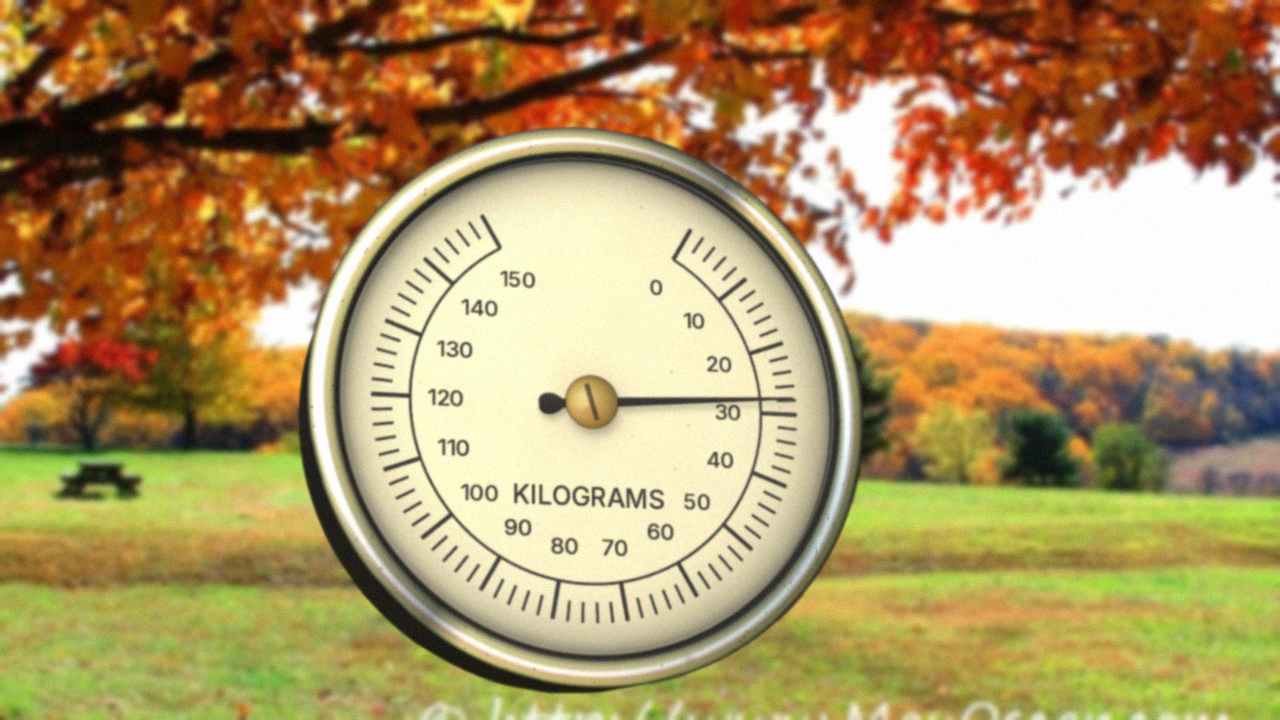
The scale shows 28 kg
